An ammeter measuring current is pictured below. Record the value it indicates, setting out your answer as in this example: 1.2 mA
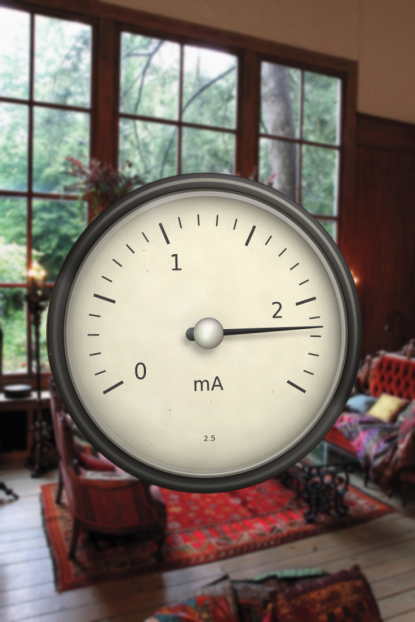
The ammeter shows 2.15 mA
